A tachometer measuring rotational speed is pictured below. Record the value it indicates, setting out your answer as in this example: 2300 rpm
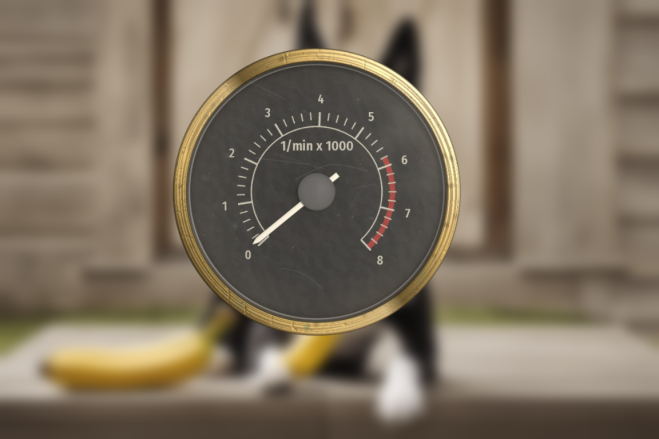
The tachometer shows 100 rpm
